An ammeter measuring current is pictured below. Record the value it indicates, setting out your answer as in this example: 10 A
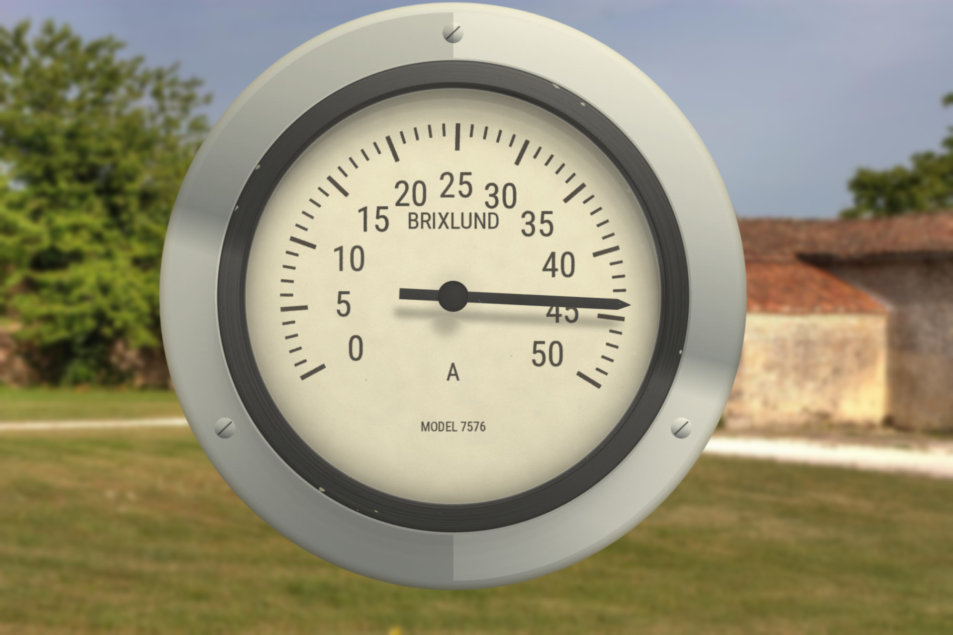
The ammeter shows 44 A
